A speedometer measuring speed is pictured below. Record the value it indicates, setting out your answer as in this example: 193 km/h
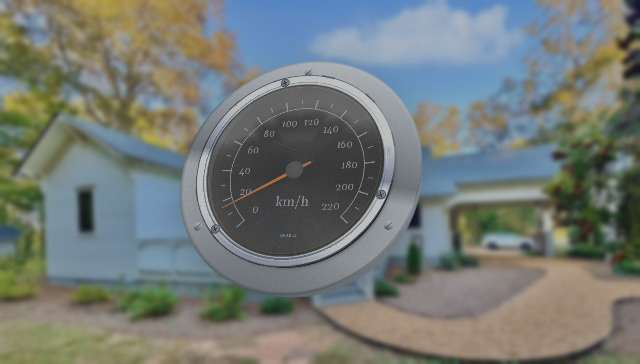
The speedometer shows 15 km/h
